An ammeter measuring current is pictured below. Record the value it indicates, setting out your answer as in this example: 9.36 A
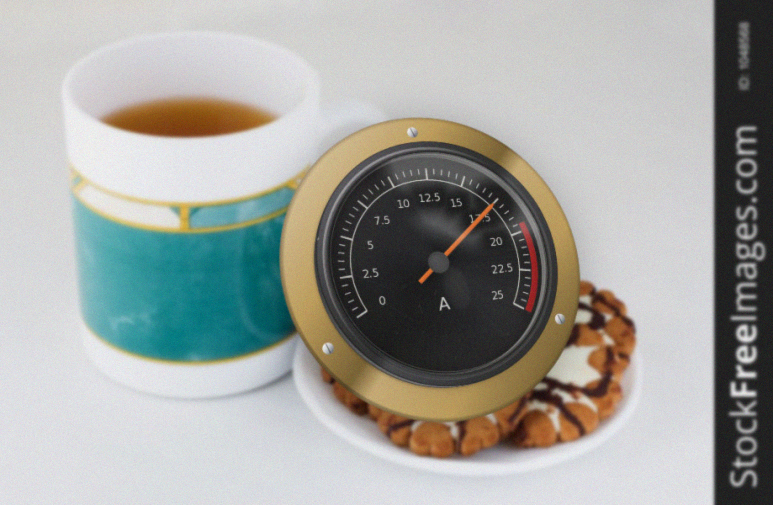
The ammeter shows 17.5 A
